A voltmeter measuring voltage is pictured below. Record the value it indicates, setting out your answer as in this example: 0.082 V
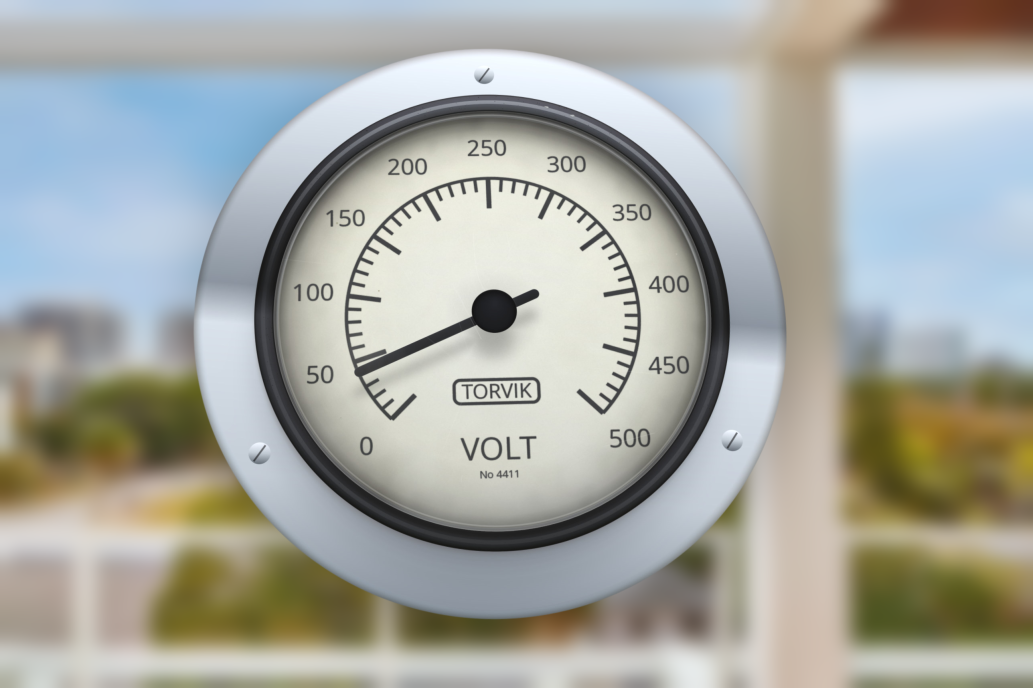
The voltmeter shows 40 V
